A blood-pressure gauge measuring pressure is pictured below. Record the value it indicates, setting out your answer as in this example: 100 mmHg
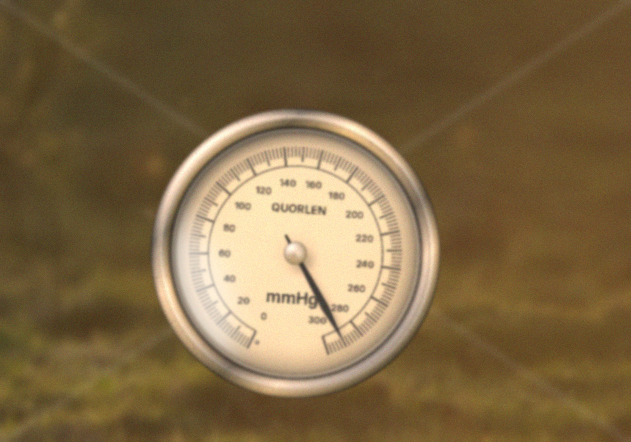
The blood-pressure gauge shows 290 mmHg
